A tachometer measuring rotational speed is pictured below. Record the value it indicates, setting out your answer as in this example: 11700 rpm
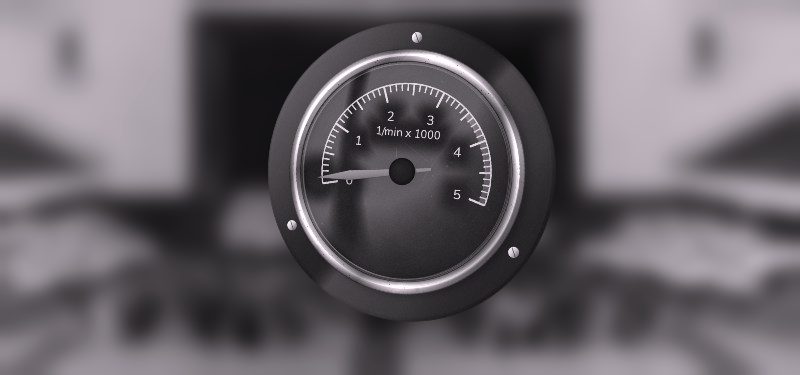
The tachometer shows 100 rpm
